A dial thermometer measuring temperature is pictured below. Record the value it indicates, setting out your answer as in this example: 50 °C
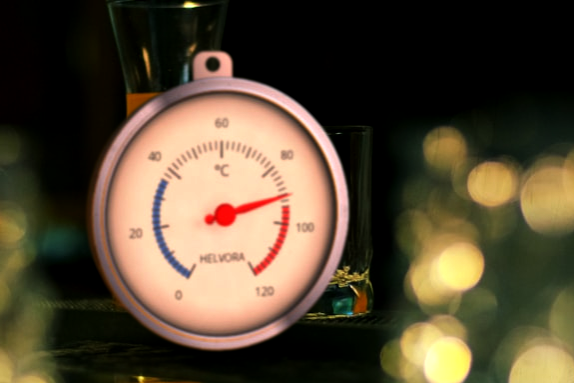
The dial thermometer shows 90 °C
